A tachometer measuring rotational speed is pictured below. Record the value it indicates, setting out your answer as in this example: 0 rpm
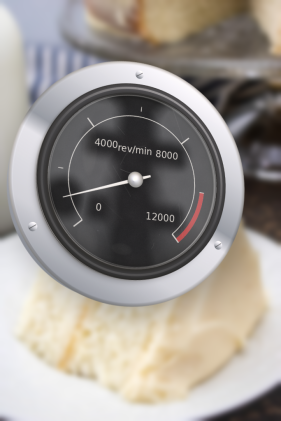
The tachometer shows 1000 rpm
